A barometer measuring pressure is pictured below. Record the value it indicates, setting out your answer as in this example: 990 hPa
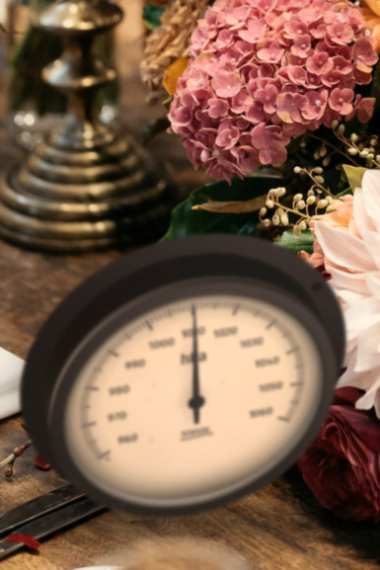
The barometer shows 1010 hPa
